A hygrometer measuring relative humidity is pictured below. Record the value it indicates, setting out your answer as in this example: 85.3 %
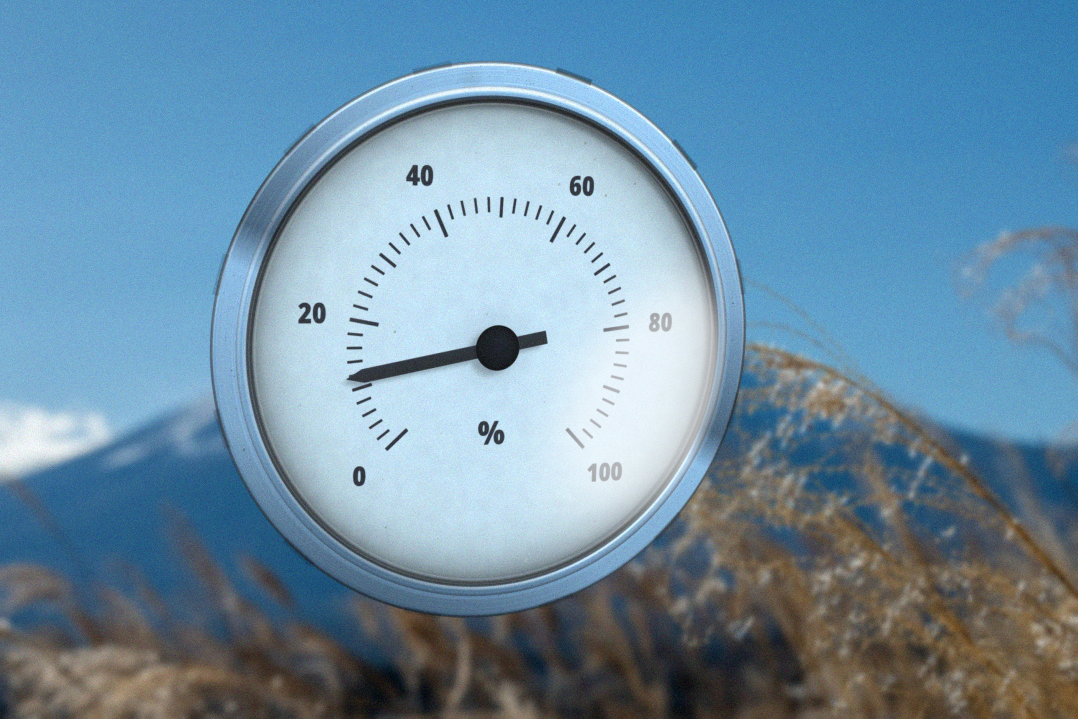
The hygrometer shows 12 %
